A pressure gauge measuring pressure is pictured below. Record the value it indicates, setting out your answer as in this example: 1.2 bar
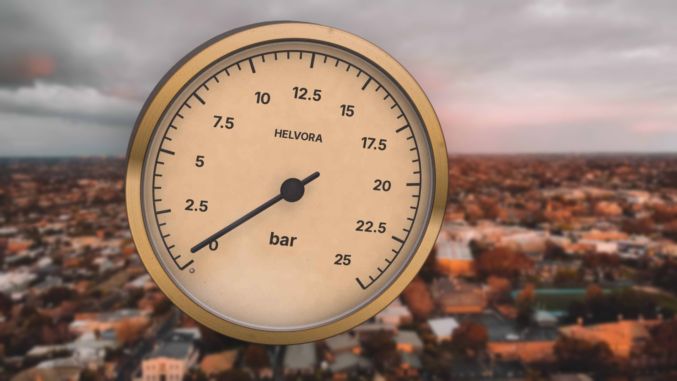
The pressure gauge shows 0.5 bar
